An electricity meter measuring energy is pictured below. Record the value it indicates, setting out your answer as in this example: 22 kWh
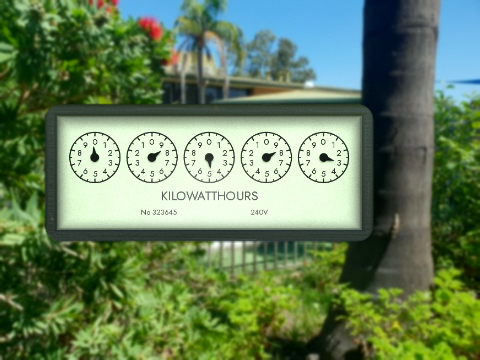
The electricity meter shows 98483 kWh
